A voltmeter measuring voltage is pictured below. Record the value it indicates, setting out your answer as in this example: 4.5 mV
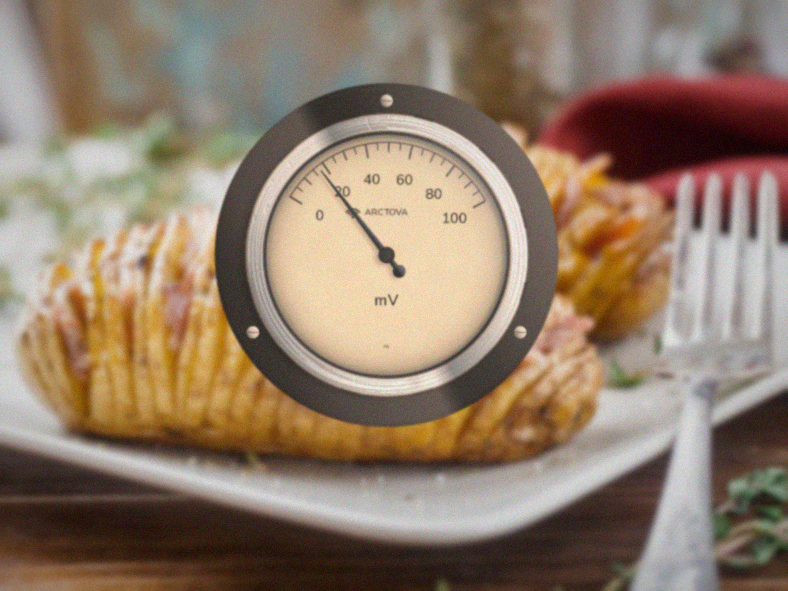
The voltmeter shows 17.5 mV
